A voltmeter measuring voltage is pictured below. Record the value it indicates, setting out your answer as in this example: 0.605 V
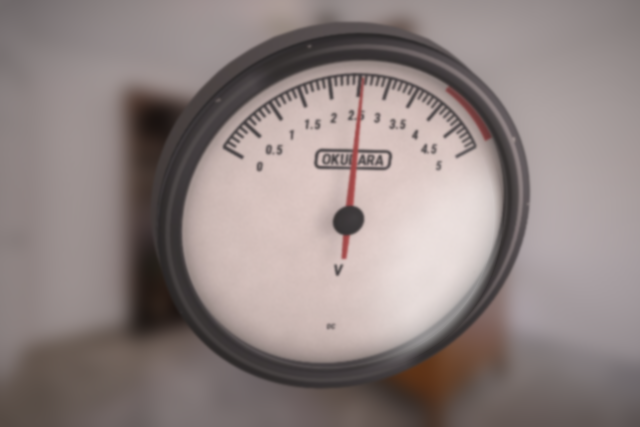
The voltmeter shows 2.5 V
